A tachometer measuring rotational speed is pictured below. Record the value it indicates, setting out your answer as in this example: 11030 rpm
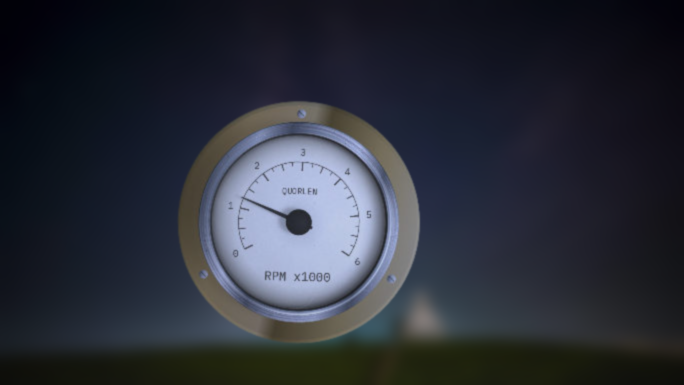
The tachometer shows 1250 rpm
